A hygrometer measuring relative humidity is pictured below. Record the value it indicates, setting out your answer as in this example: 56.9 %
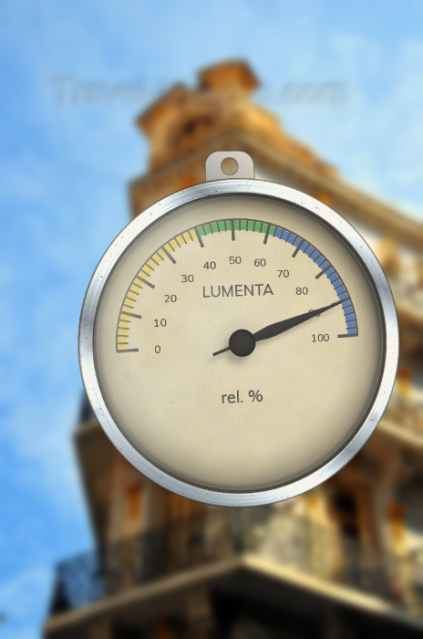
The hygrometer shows 90 %
